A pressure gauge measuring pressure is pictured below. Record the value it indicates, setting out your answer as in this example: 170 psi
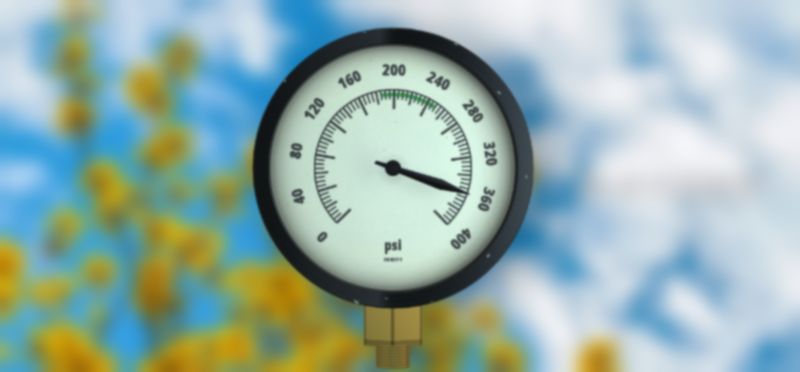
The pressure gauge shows 360 psi
